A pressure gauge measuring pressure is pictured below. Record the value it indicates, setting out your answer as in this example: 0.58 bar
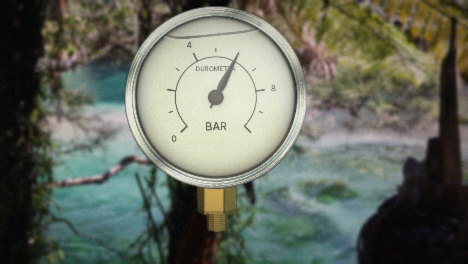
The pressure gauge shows 6 bar
